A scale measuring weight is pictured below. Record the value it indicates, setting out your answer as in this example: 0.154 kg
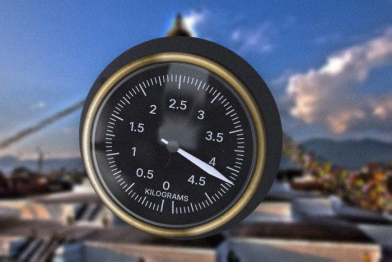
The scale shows 4.15 kg
